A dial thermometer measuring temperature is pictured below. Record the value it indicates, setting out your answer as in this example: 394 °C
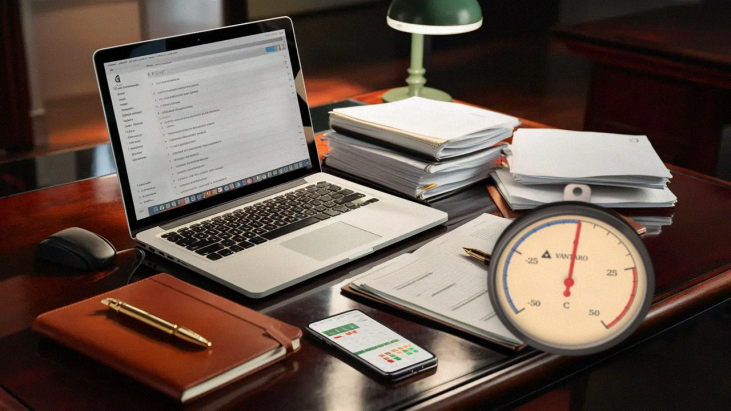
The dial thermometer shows 0 °C
